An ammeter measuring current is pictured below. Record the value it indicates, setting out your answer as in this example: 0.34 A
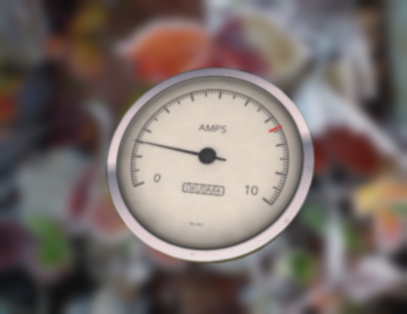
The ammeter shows 1.5 A
